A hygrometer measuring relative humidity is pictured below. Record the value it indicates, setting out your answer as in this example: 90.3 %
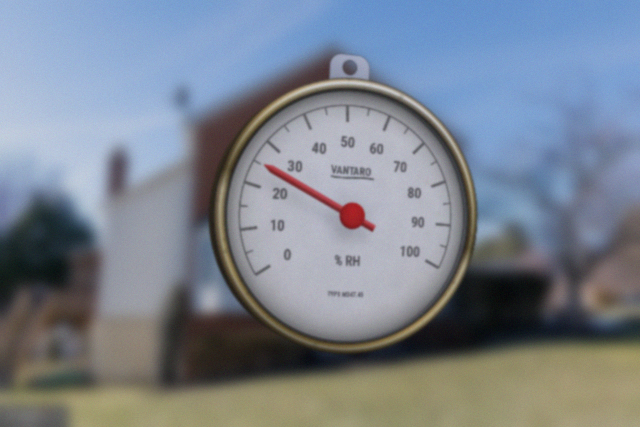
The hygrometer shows 25 %
